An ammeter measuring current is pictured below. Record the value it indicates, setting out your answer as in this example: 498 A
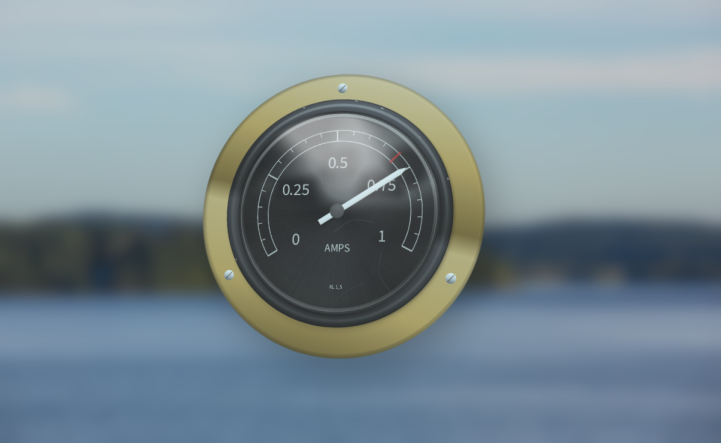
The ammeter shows 0.75 A
